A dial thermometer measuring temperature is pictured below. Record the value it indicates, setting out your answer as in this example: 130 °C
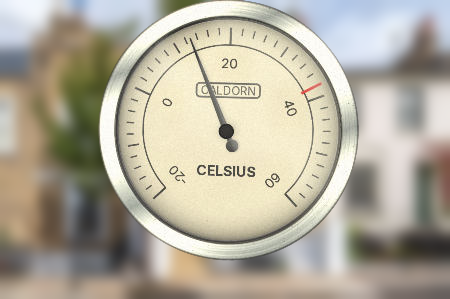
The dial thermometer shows 13 °C
